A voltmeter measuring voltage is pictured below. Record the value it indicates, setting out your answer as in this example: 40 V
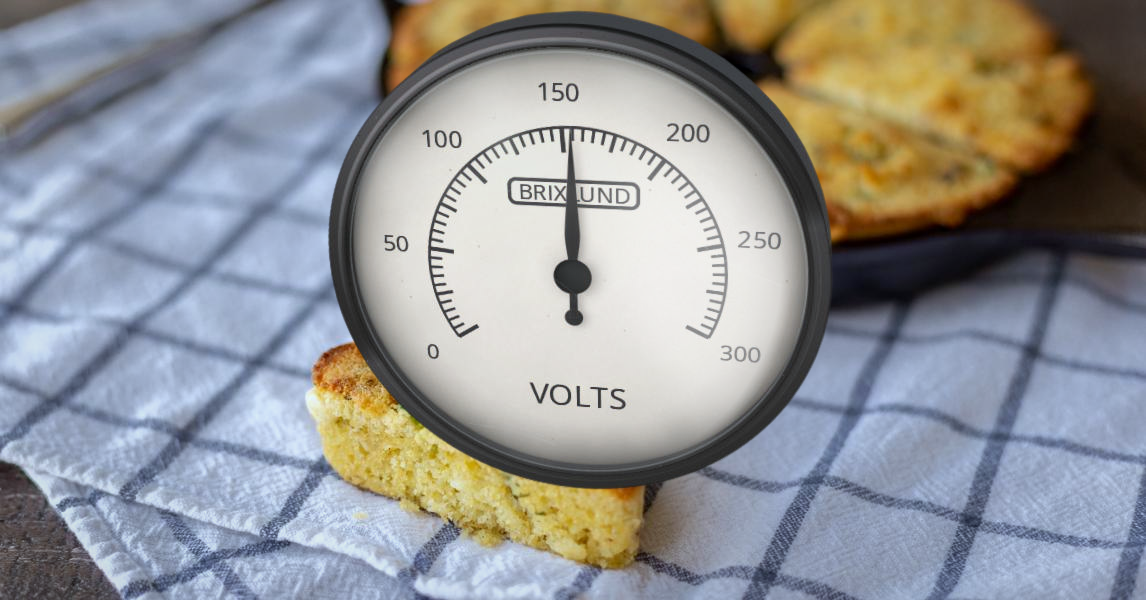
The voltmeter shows 155 V
